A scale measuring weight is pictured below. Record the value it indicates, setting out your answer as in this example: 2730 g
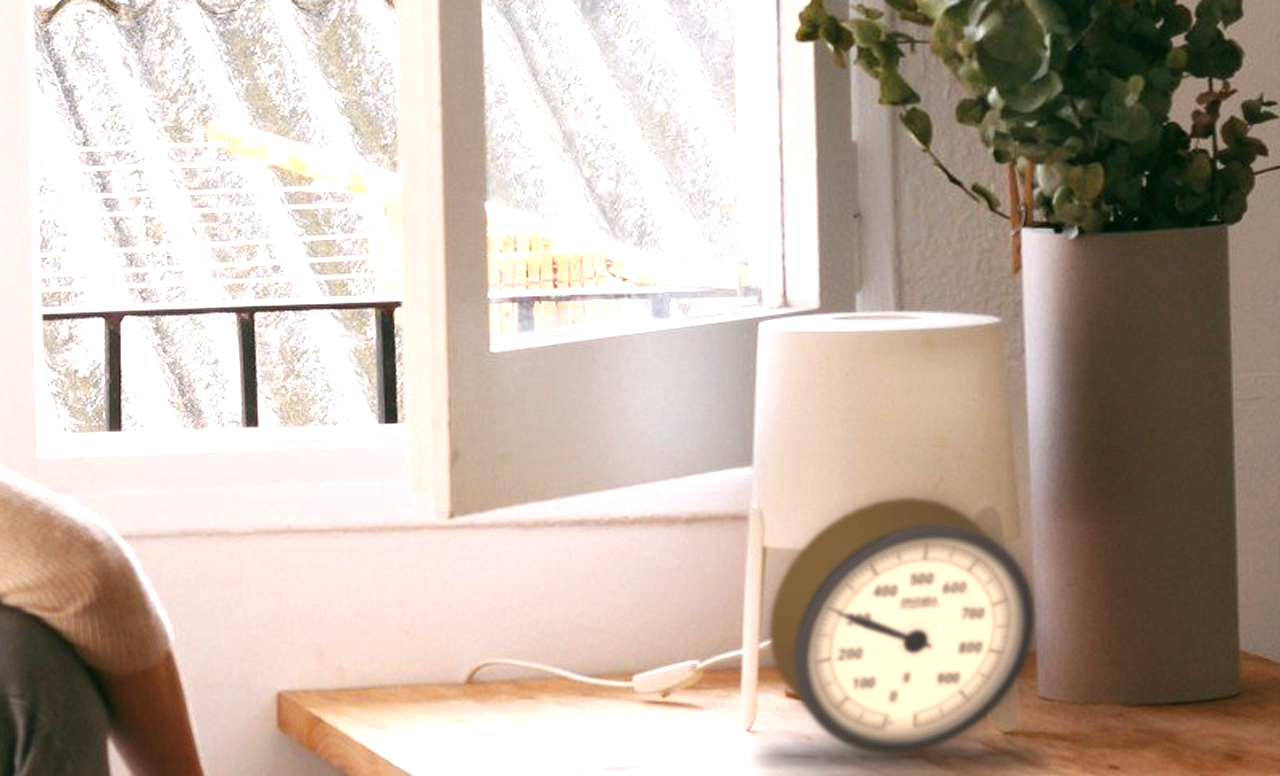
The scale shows 300 g
